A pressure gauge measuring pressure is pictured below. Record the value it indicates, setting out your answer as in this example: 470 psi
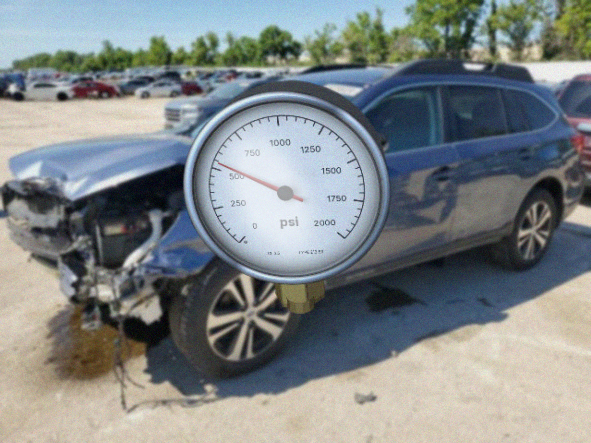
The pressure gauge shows 550 psi
